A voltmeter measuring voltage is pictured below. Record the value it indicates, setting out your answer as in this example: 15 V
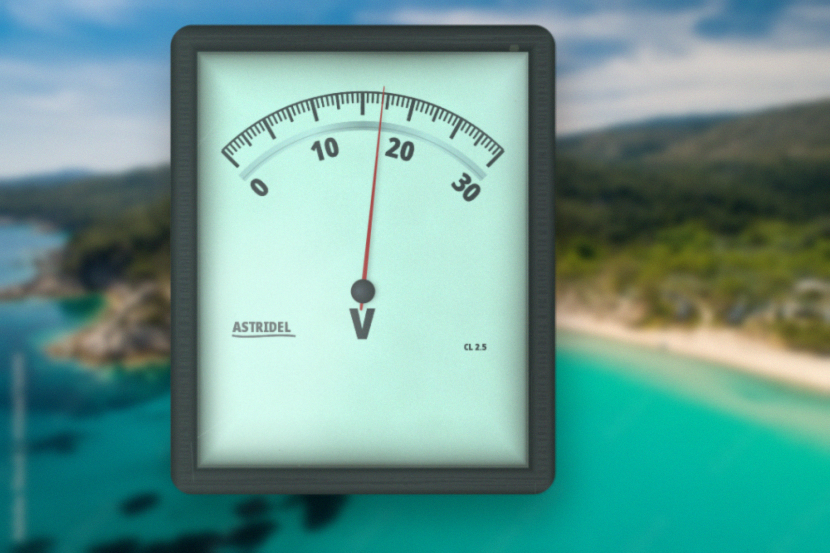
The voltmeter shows 17 V
